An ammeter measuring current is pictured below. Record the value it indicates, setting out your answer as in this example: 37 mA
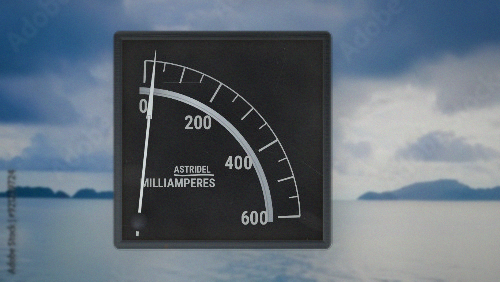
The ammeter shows 25 mA
